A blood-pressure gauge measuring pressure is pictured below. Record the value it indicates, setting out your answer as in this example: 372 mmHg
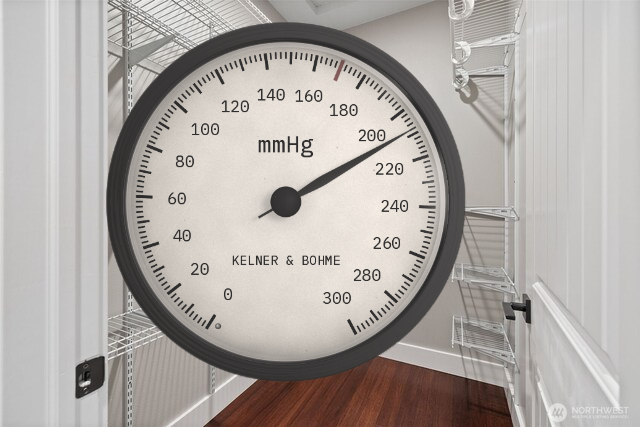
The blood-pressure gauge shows 208 mmHg
